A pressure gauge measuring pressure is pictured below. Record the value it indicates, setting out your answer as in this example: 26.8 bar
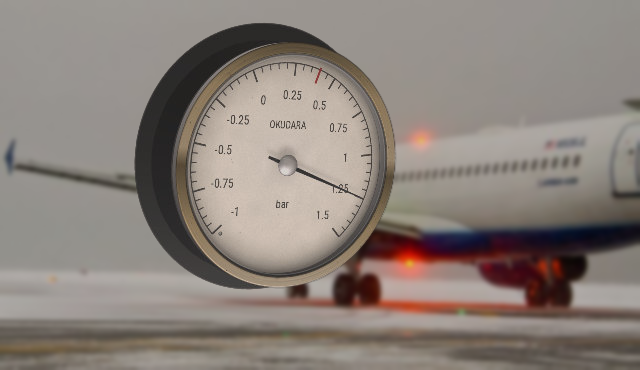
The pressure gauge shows 1.25 bar
